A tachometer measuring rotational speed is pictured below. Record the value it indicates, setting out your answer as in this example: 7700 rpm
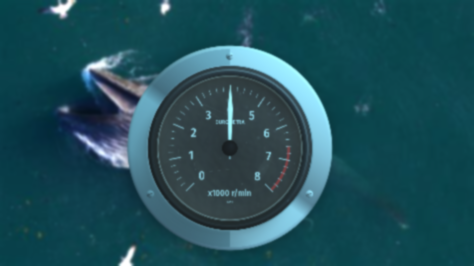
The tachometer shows 4000 rpm
